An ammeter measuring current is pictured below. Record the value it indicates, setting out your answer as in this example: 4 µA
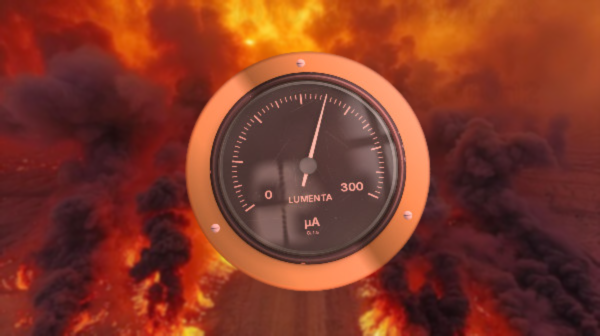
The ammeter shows 175 µA
